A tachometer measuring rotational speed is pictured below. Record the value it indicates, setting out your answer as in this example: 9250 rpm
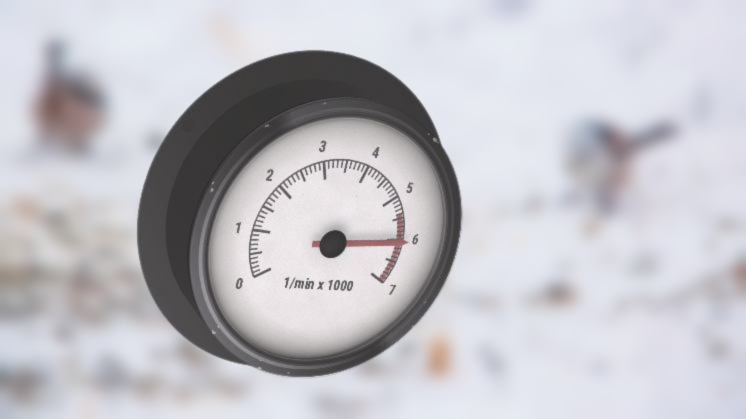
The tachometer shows 6000 rpm
